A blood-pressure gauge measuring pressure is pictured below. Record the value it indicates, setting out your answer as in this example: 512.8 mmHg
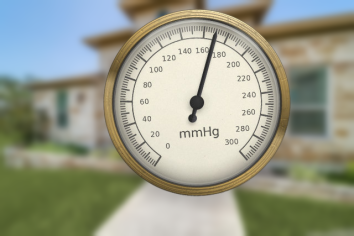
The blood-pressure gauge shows 170 mmHg
